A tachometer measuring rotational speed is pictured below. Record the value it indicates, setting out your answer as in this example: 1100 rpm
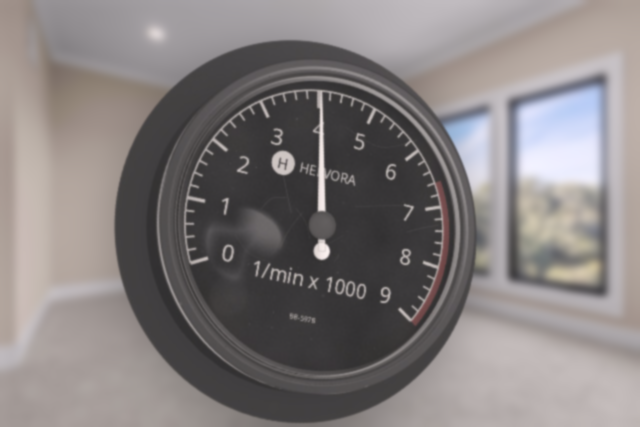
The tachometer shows 4000 rpm
